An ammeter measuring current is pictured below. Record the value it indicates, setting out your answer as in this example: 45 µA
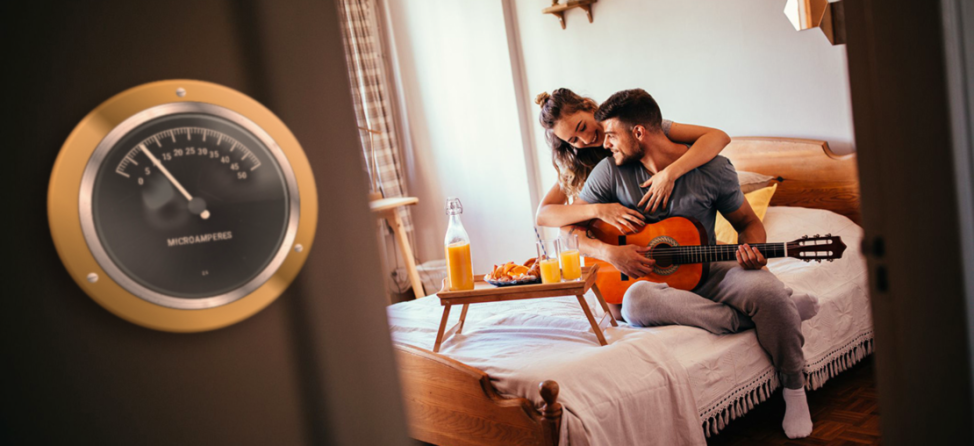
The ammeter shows 10 µA
